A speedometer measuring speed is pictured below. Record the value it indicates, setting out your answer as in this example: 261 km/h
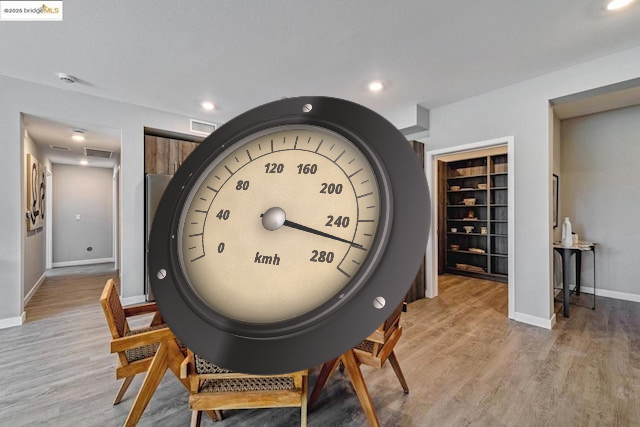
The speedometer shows 260 km/h
